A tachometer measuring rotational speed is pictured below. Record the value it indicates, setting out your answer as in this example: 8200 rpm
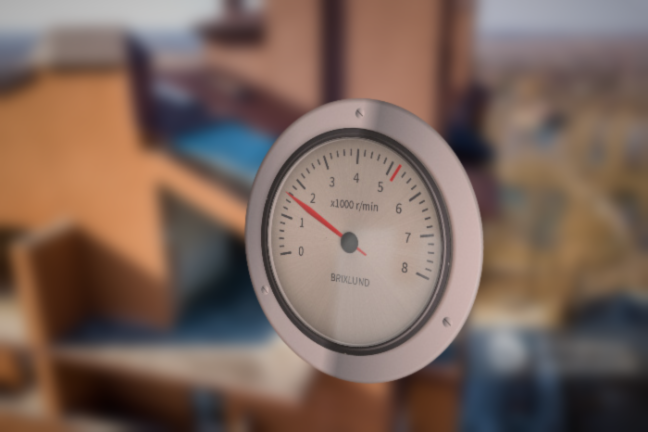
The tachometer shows 1600 rpm
